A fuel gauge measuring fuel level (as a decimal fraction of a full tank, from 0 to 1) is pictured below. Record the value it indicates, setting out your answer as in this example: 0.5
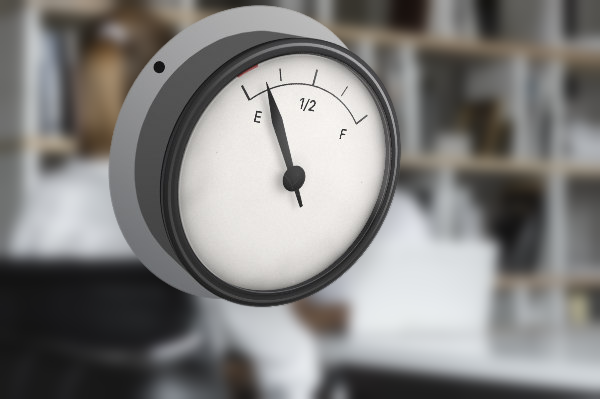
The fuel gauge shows 0.125
